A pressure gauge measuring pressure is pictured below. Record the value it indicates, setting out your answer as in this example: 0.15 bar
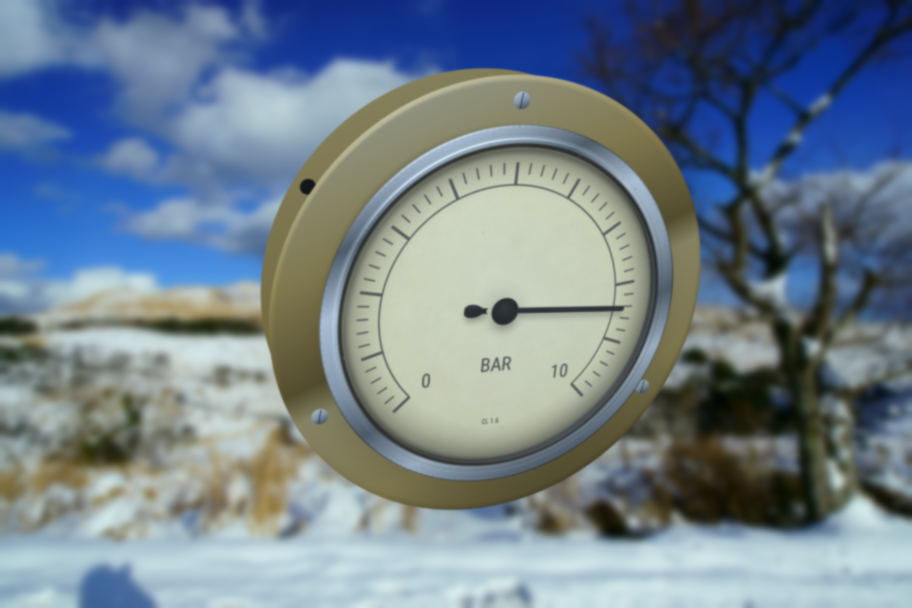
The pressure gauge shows 8.4 bar
